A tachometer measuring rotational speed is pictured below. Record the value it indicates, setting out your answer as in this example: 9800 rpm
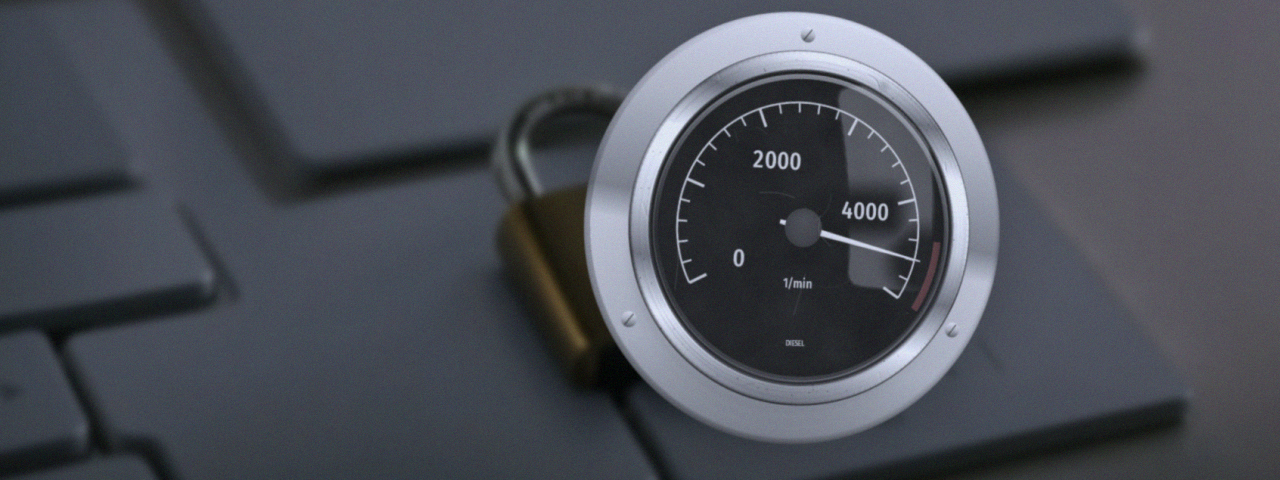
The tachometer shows 4600 rpm
